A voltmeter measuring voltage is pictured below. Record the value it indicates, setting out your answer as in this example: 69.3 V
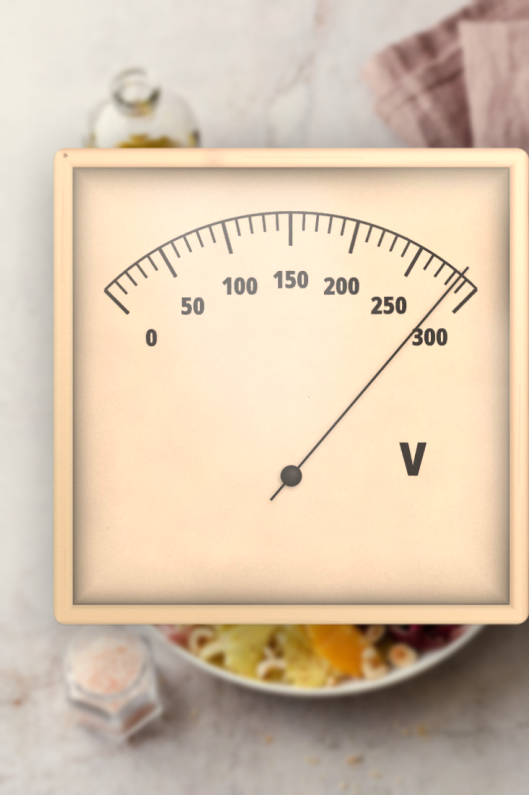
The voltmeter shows 285 V
